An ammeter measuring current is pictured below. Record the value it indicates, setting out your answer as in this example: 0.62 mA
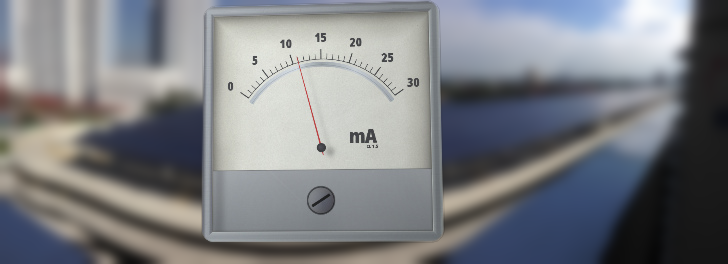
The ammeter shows 11 mA
